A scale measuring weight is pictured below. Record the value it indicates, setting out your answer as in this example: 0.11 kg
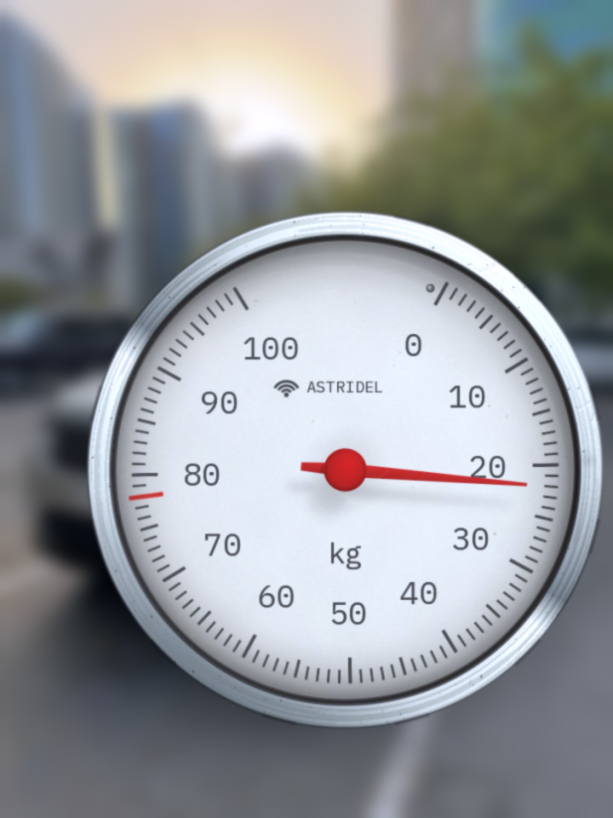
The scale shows 22 kg
